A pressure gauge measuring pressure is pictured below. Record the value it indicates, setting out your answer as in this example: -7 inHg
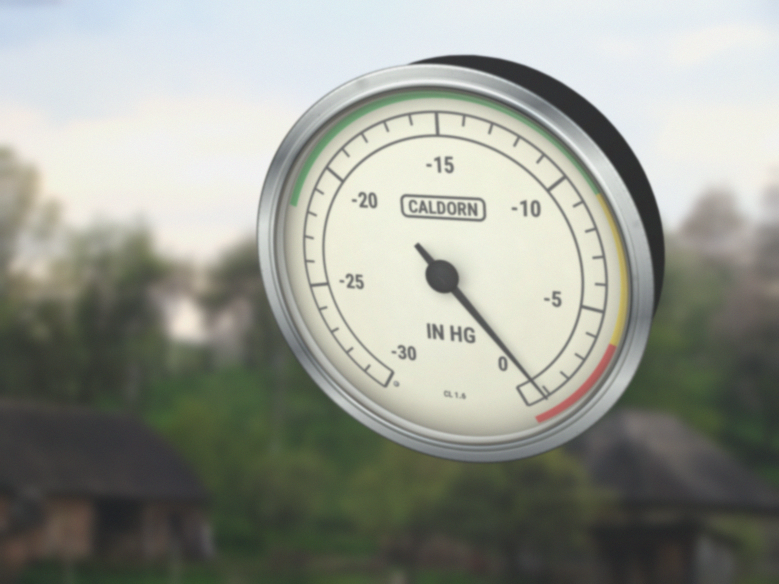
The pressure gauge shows -1 inHg
